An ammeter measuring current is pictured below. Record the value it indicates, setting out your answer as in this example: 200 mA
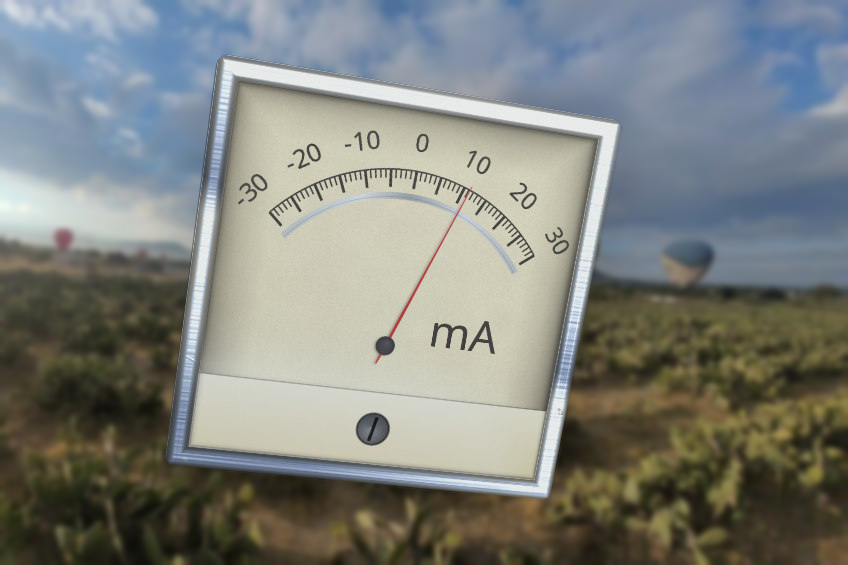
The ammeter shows 11 mA
